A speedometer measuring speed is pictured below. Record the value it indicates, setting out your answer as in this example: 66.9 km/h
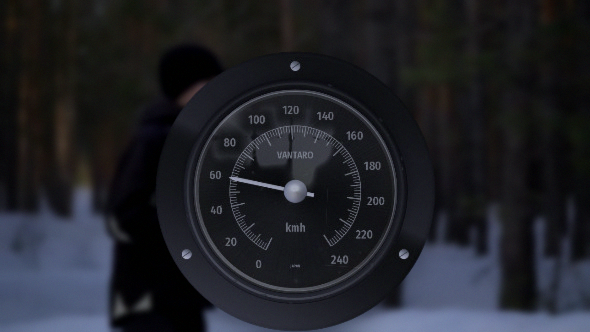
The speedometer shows 60 km/h
